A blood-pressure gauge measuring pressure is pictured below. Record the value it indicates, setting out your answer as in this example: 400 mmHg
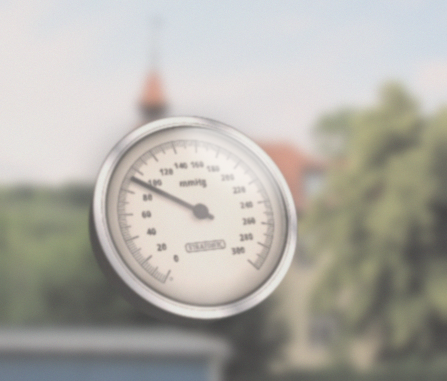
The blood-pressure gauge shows 90 mmHg
